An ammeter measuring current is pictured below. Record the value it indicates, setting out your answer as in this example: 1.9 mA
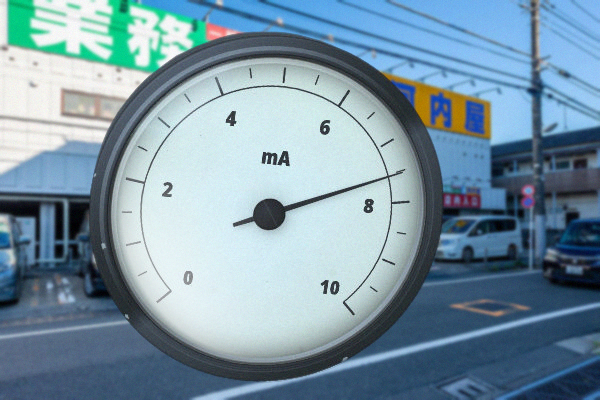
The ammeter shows 7.5 mA
